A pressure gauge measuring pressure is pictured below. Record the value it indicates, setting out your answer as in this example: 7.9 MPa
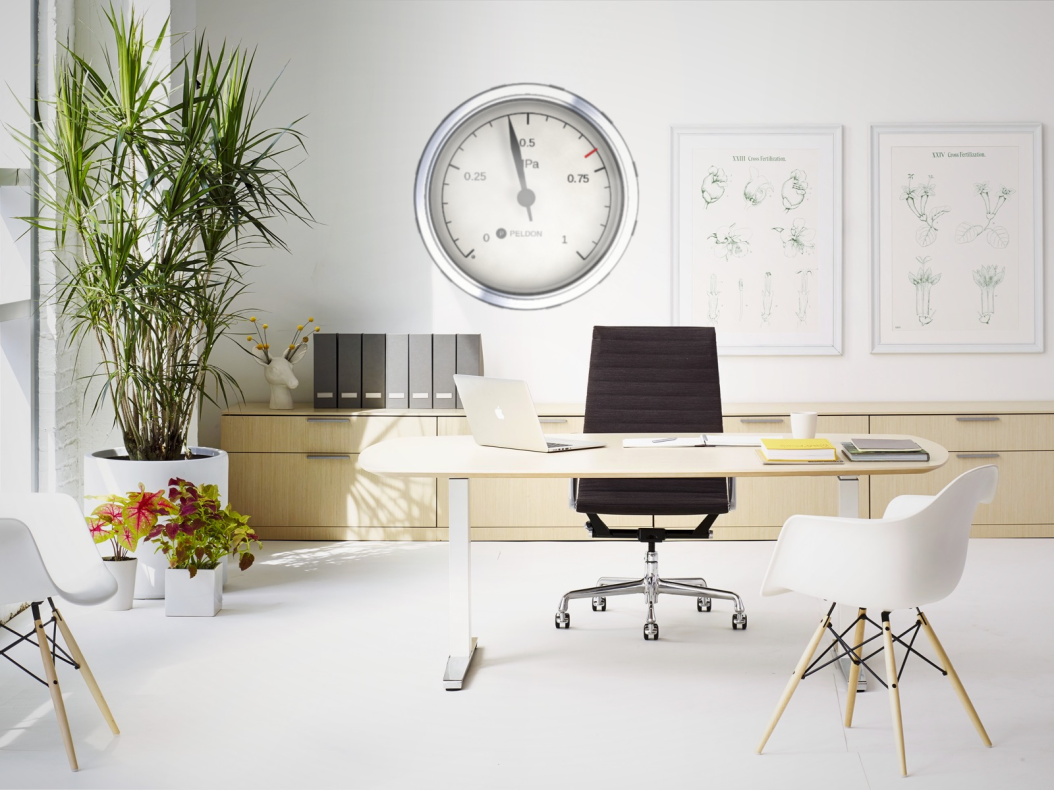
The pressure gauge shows 0.45 MPa
